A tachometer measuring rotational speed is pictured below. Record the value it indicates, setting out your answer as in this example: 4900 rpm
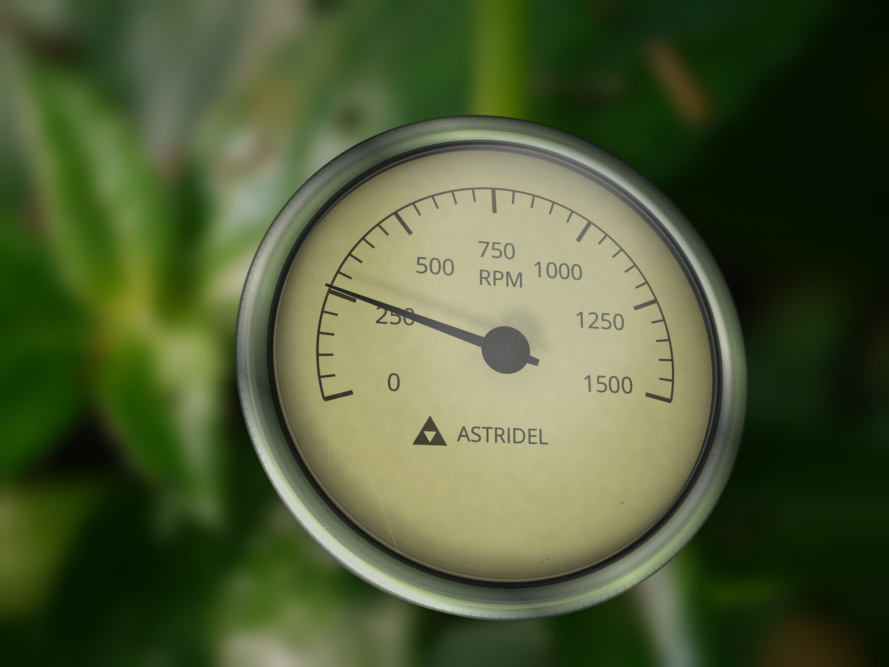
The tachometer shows 250 rpm
